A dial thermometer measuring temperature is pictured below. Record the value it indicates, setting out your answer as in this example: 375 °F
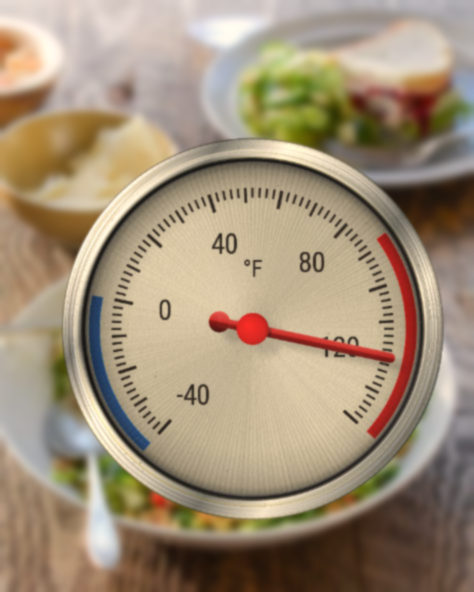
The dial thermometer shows 120 °F
